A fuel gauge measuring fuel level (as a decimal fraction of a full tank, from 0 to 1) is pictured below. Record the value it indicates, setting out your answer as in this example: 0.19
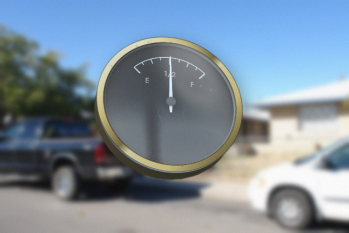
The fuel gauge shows 0.5
